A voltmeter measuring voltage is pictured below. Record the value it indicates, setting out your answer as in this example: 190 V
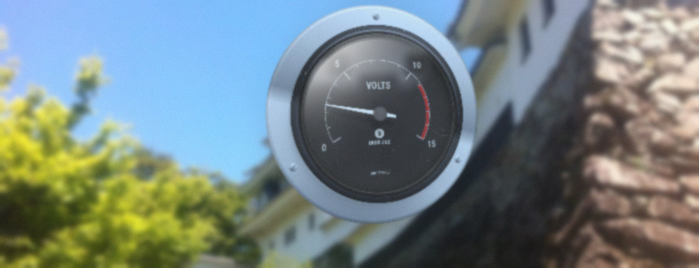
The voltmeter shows 2.5 V
